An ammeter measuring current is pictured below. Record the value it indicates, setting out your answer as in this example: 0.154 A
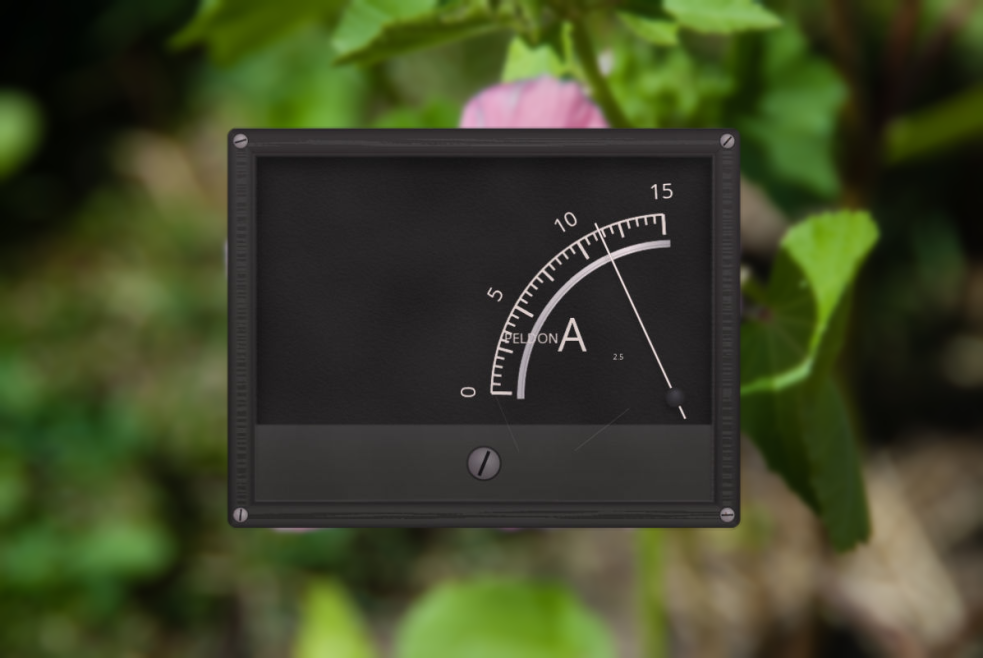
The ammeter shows 11.25 A
